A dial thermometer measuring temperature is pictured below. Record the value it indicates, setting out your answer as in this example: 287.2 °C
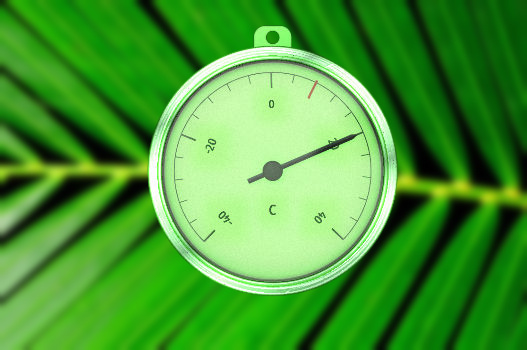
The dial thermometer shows 20 °C
